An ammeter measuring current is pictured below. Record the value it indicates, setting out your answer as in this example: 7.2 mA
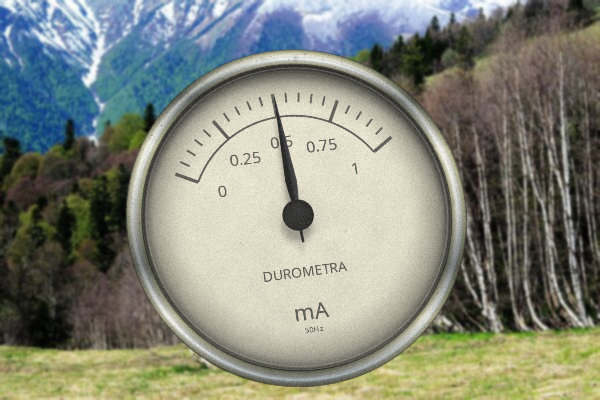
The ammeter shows 0.5 mA
